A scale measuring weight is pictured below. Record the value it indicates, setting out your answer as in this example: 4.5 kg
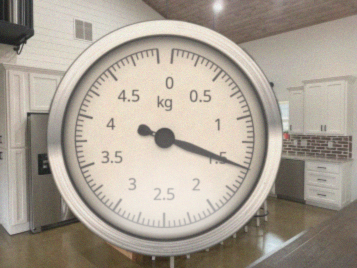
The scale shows 1.5 kg
